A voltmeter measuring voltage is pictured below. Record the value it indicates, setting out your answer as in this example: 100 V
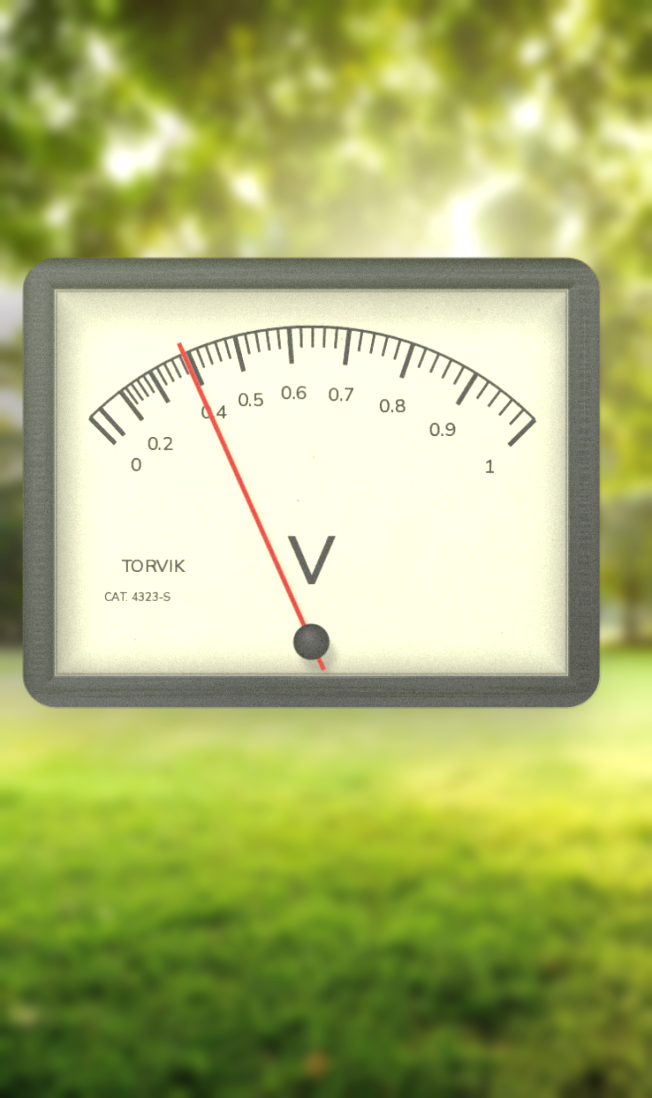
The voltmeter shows 0.39 V
